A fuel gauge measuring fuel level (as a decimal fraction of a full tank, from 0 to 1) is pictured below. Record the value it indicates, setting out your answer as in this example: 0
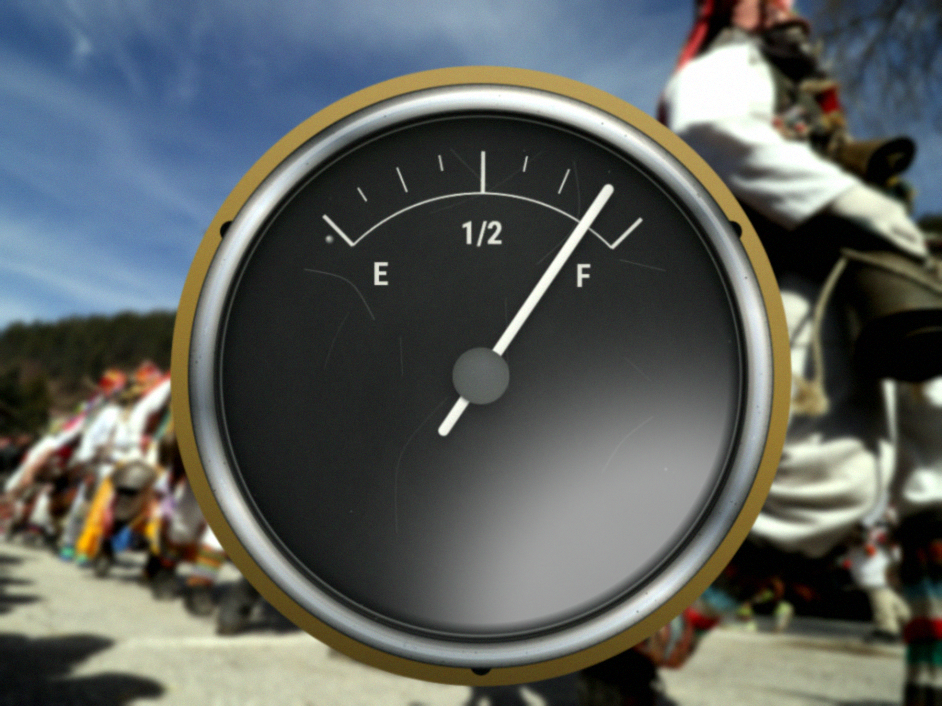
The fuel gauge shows 0.875
